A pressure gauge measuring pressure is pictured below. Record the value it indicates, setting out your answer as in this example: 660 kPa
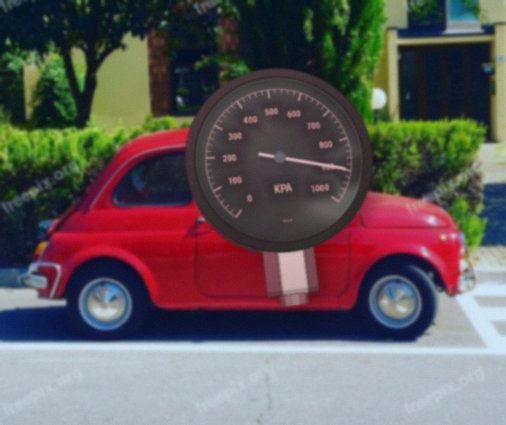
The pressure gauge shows 900 kPa
